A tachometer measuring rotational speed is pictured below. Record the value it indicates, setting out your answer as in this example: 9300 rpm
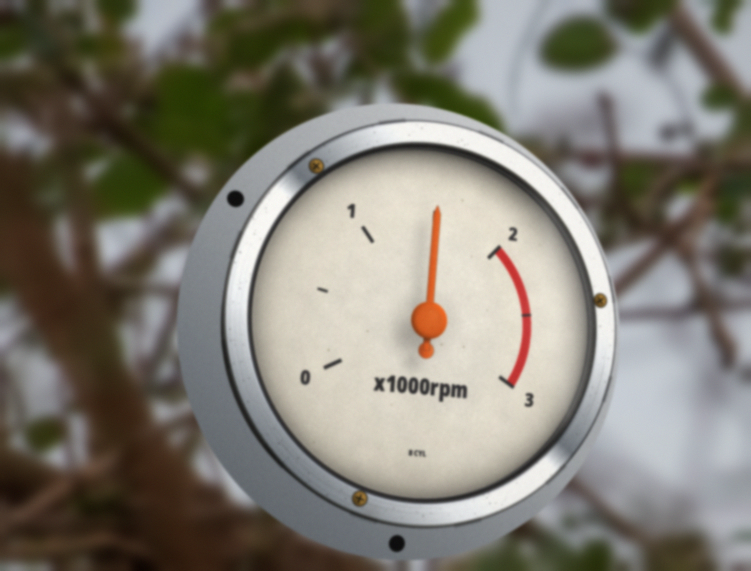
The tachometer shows 1500 rpm
